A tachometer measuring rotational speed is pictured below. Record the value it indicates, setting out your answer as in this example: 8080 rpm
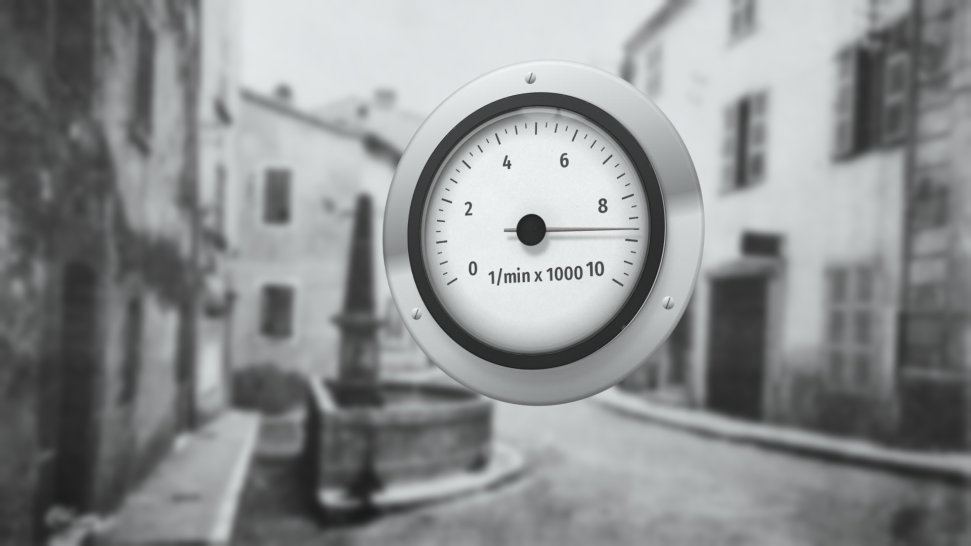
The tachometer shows 8750 rpm
